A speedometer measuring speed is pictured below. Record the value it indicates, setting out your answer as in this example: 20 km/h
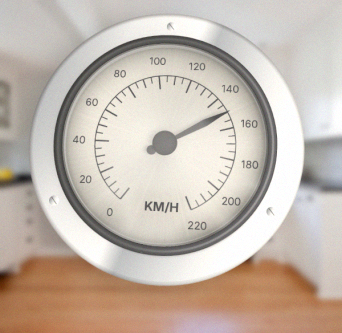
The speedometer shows 150 km/h
